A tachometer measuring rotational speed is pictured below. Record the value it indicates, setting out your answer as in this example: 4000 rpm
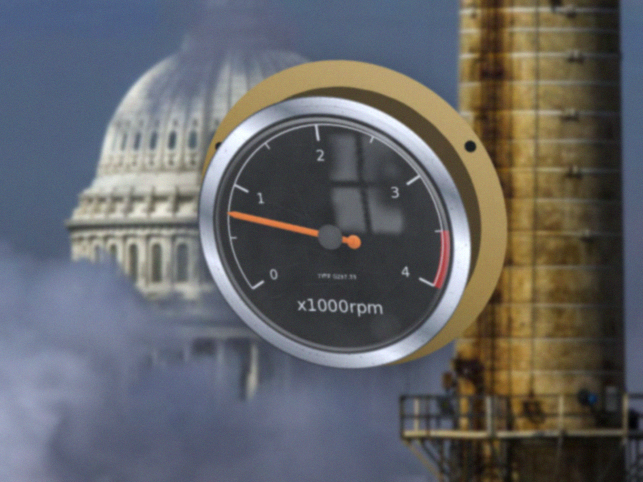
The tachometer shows 750 rpm
